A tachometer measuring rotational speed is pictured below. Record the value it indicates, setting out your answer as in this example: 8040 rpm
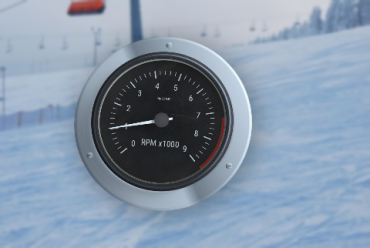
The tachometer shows 1000 rpm
